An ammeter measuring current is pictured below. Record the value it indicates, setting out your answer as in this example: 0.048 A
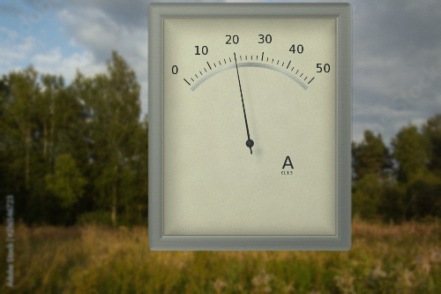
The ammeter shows 20 A
